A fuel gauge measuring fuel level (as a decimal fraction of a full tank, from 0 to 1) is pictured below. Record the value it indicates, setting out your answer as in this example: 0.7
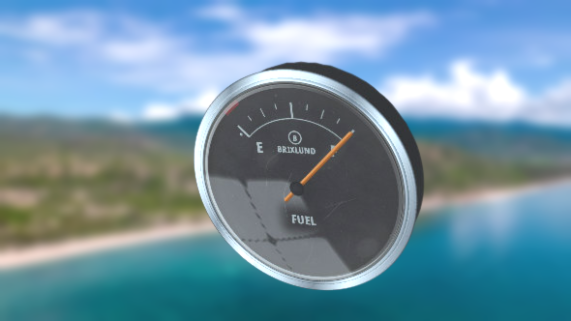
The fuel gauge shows 1
